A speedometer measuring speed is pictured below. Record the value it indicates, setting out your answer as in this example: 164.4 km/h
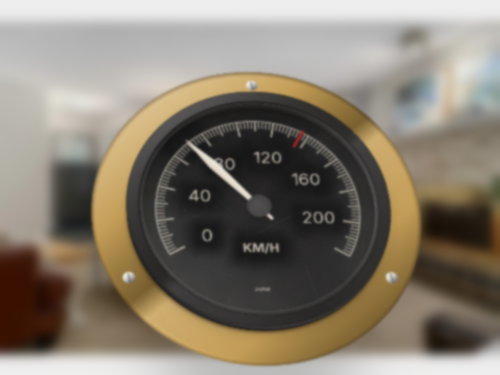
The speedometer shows 70 km/h
